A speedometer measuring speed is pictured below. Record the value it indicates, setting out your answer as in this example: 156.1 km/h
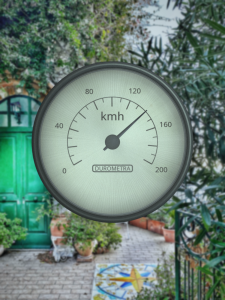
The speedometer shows 140 km/h
